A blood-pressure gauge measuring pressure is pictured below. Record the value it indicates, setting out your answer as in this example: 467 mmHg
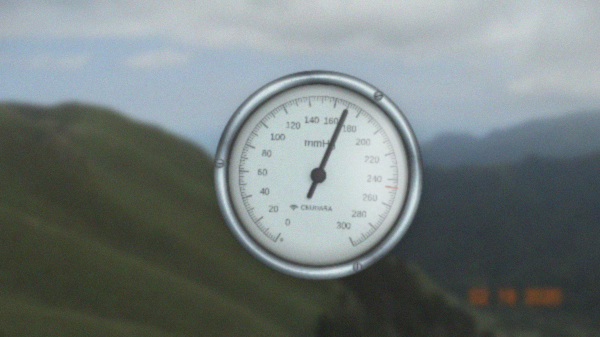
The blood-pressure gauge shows 170 mmHg
